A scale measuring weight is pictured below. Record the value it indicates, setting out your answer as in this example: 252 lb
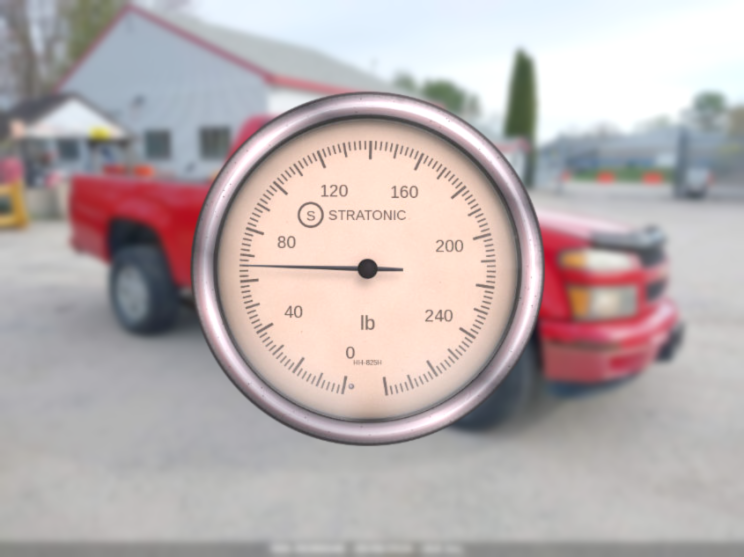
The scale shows 66 lb
